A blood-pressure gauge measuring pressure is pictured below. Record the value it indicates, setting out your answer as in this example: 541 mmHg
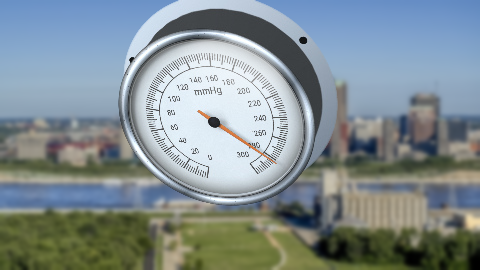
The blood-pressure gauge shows 280 mmHg
